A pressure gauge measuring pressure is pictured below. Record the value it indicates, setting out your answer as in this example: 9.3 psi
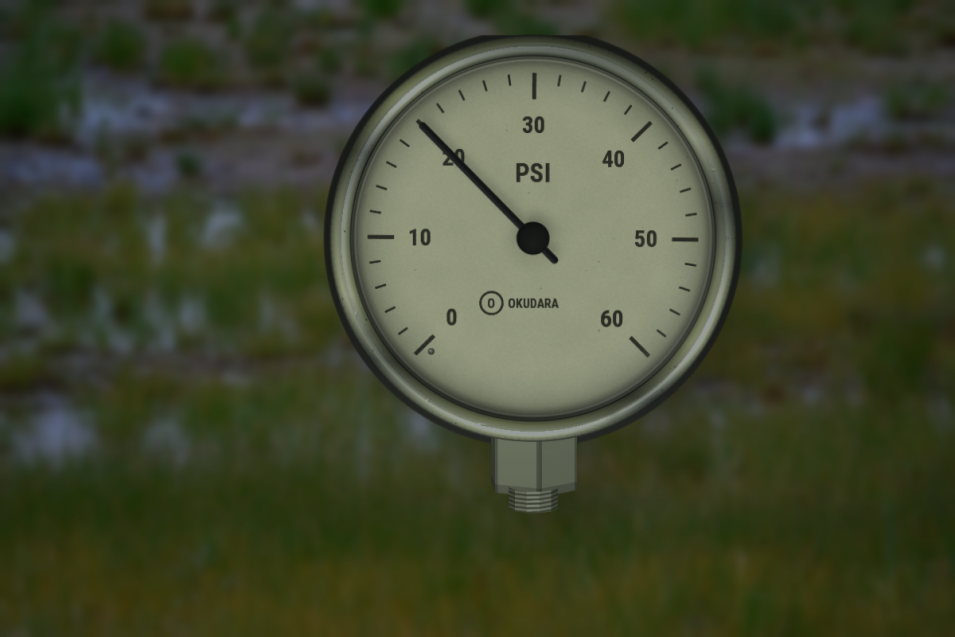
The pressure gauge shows 20 psi
